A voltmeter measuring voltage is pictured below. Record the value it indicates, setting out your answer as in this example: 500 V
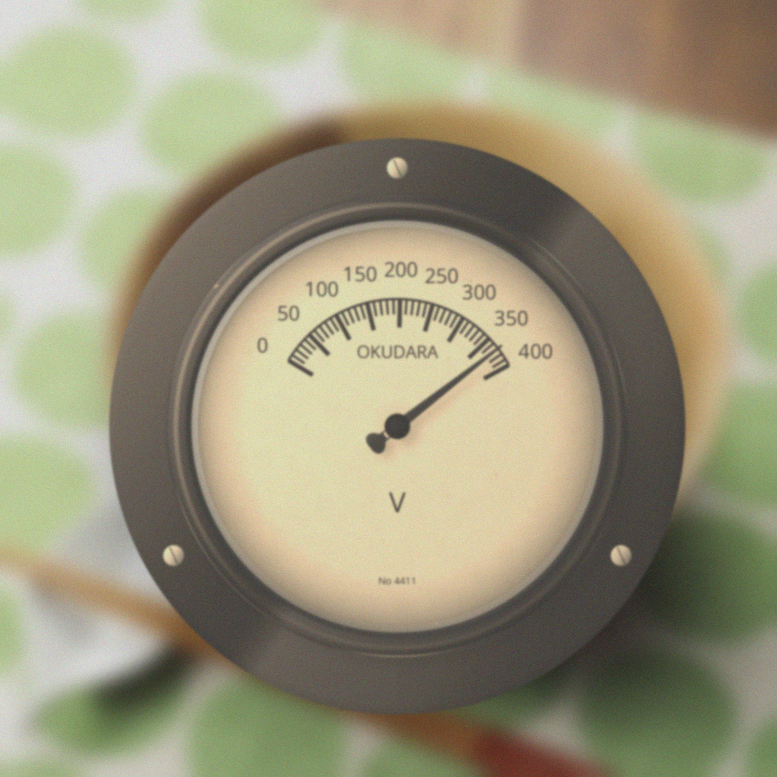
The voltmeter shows 370 V
